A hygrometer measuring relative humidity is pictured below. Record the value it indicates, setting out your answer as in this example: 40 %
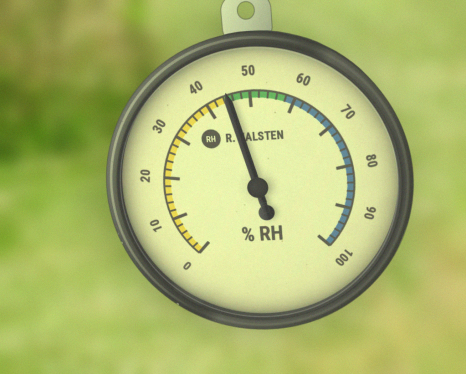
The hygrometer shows 45 %
